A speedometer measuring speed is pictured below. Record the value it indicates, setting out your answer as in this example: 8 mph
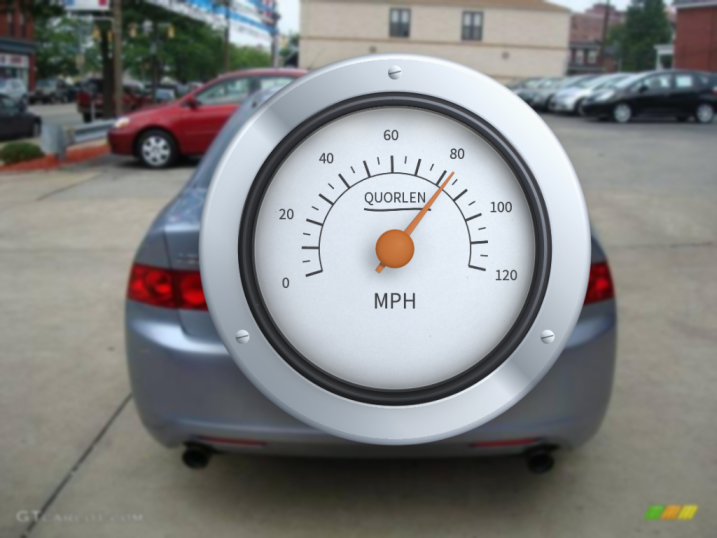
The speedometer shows 82.5 mph
